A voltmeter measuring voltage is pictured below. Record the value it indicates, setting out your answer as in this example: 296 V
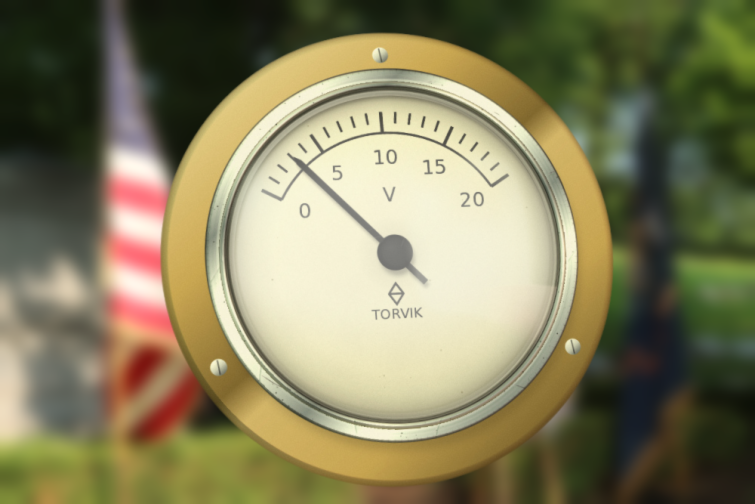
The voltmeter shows 3 V
